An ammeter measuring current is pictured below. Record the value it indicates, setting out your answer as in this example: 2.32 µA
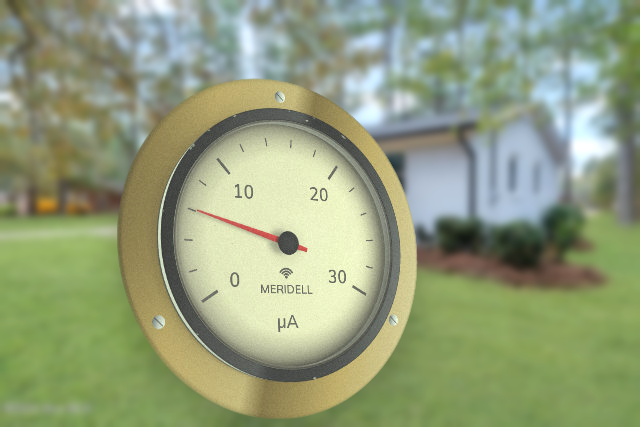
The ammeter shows 6 µA
